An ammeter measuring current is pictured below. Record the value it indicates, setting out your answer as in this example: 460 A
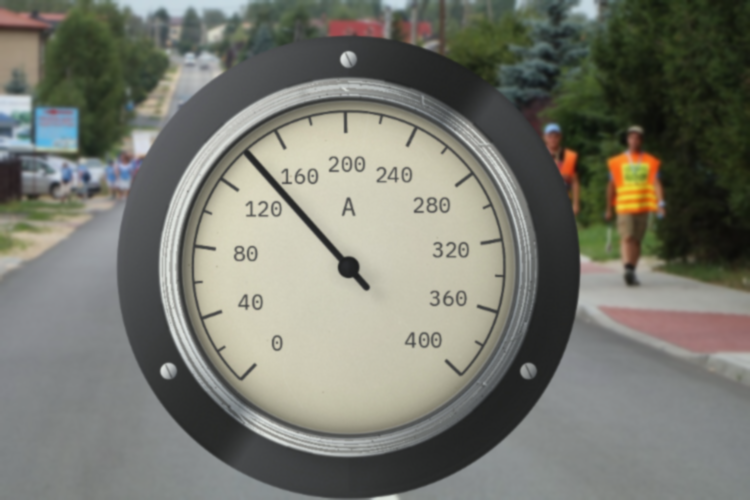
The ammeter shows 140 A
